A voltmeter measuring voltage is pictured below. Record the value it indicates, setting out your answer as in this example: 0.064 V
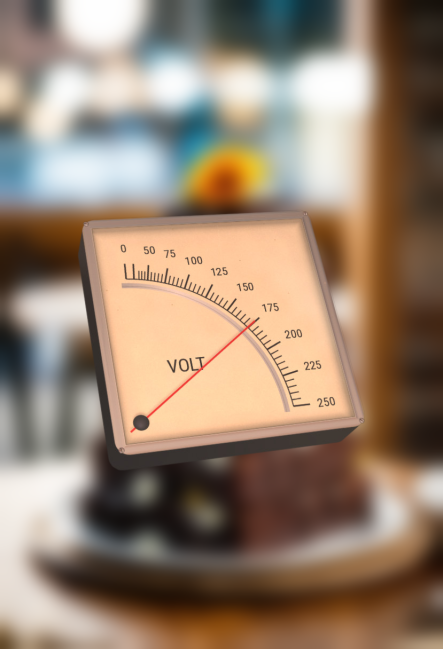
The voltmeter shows 175 V
